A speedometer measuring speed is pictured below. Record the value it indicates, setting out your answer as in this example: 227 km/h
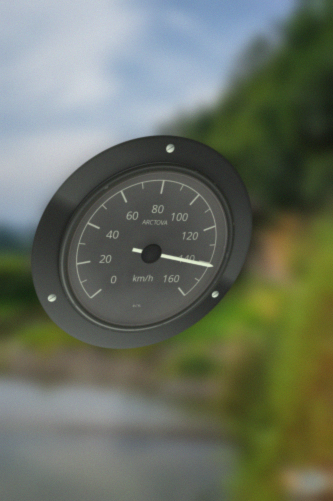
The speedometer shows 140 km/h
